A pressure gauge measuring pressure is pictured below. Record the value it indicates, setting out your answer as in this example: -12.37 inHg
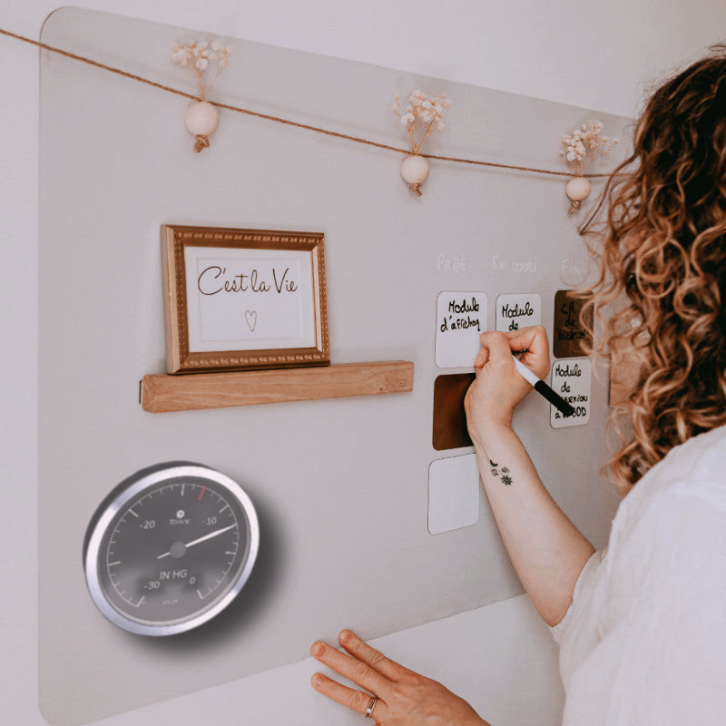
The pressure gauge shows -8 inHg
